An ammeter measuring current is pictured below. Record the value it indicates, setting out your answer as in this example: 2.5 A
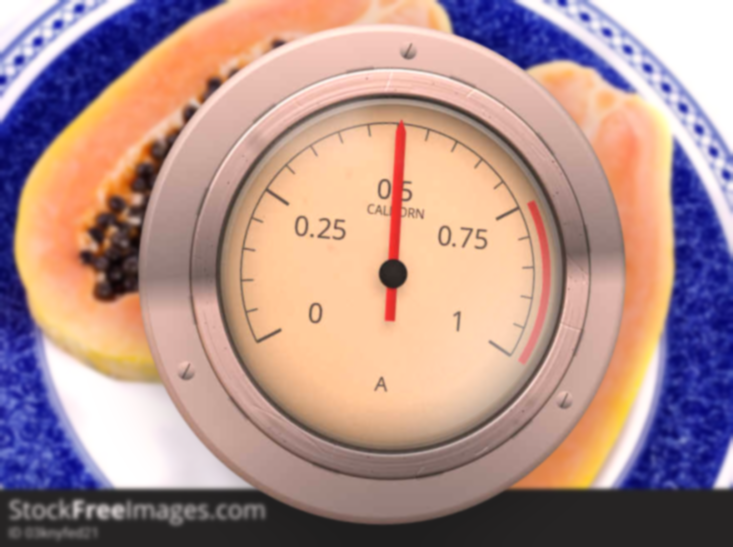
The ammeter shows 0.5 A
